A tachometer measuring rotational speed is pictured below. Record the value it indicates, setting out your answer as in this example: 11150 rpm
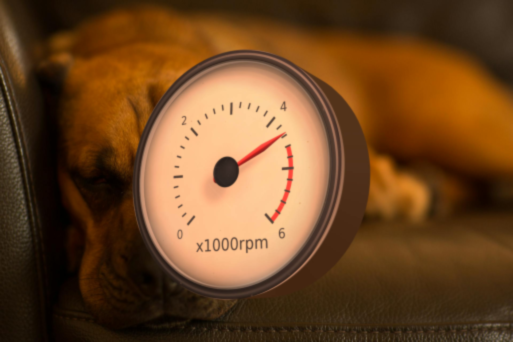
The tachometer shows 4400 rpm
